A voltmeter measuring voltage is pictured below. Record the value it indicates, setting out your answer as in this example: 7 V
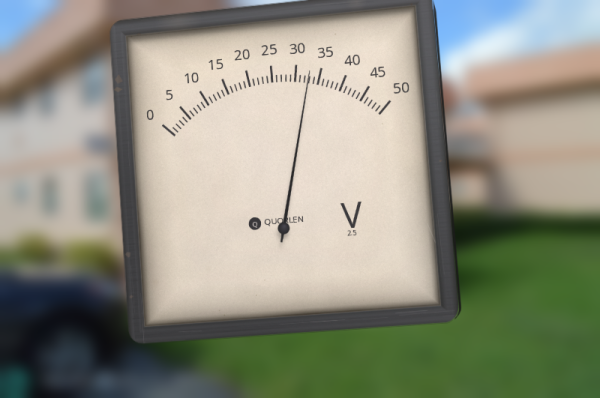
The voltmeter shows 33 V
